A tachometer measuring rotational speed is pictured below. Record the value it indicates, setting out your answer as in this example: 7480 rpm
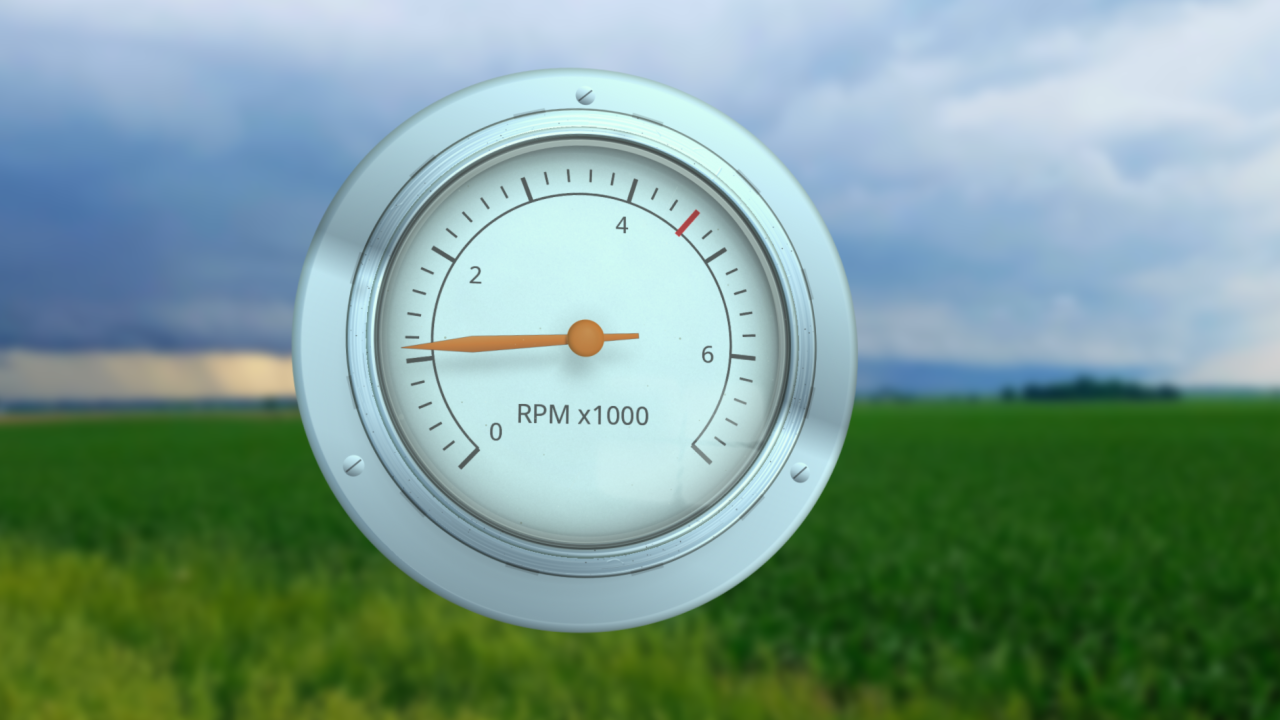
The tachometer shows 1100 rpm
